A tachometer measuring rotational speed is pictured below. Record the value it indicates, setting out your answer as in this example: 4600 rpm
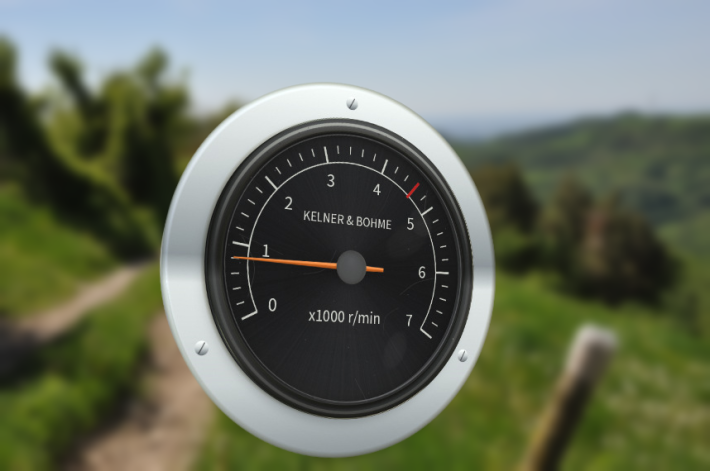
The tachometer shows 800 rpm
